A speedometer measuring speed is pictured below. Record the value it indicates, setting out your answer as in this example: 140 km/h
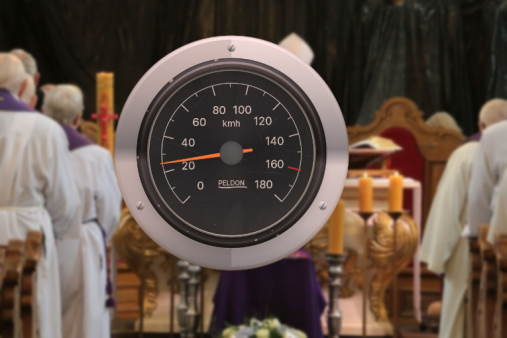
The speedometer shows 25 km/h
